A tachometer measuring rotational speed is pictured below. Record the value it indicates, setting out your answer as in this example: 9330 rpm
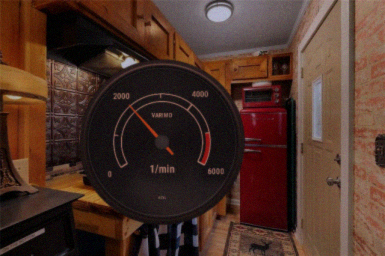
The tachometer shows 2000 rpm
